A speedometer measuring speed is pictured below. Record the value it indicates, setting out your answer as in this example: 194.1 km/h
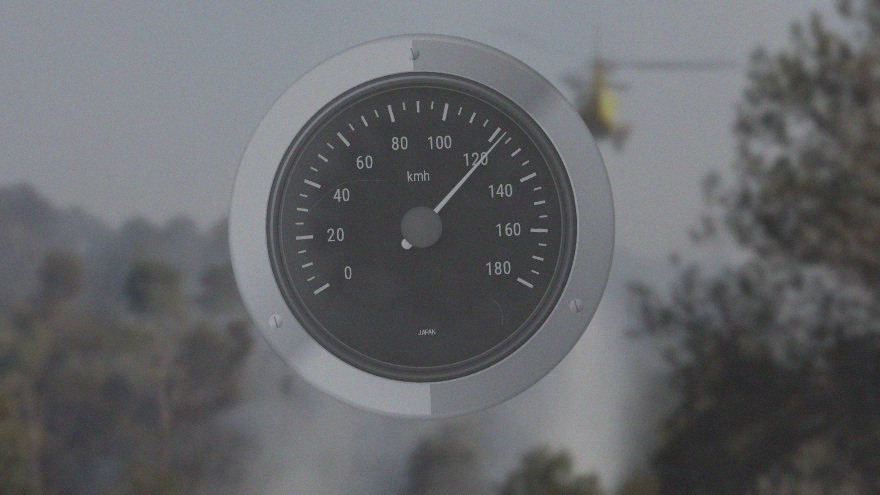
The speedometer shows 122.5 km/h
